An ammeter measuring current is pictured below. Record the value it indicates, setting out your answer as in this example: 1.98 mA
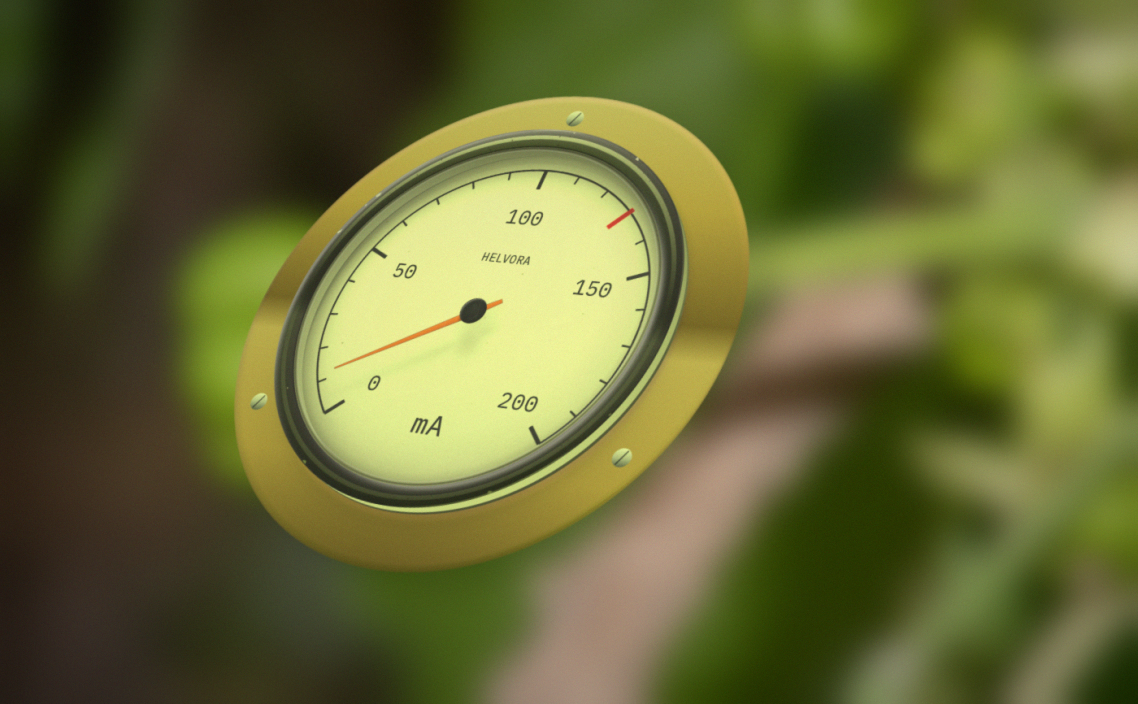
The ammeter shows 10 mA
